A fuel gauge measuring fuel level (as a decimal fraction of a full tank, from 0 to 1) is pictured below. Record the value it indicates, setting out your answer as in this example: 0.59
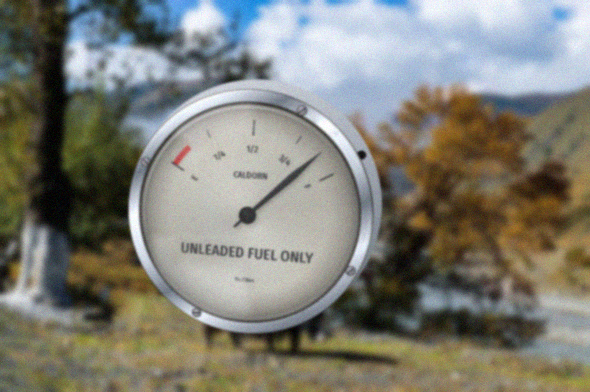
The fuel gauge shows 0.875
